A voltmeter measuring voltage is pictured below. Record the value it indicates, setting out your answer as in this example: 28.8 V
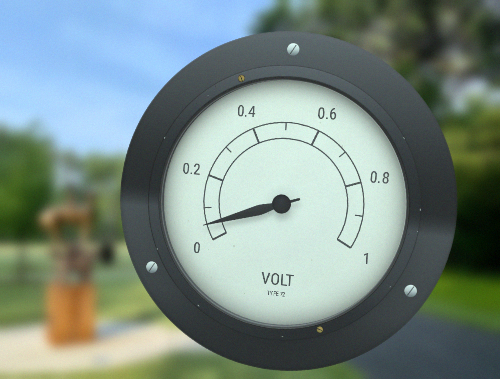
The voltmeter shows 0.05 V
